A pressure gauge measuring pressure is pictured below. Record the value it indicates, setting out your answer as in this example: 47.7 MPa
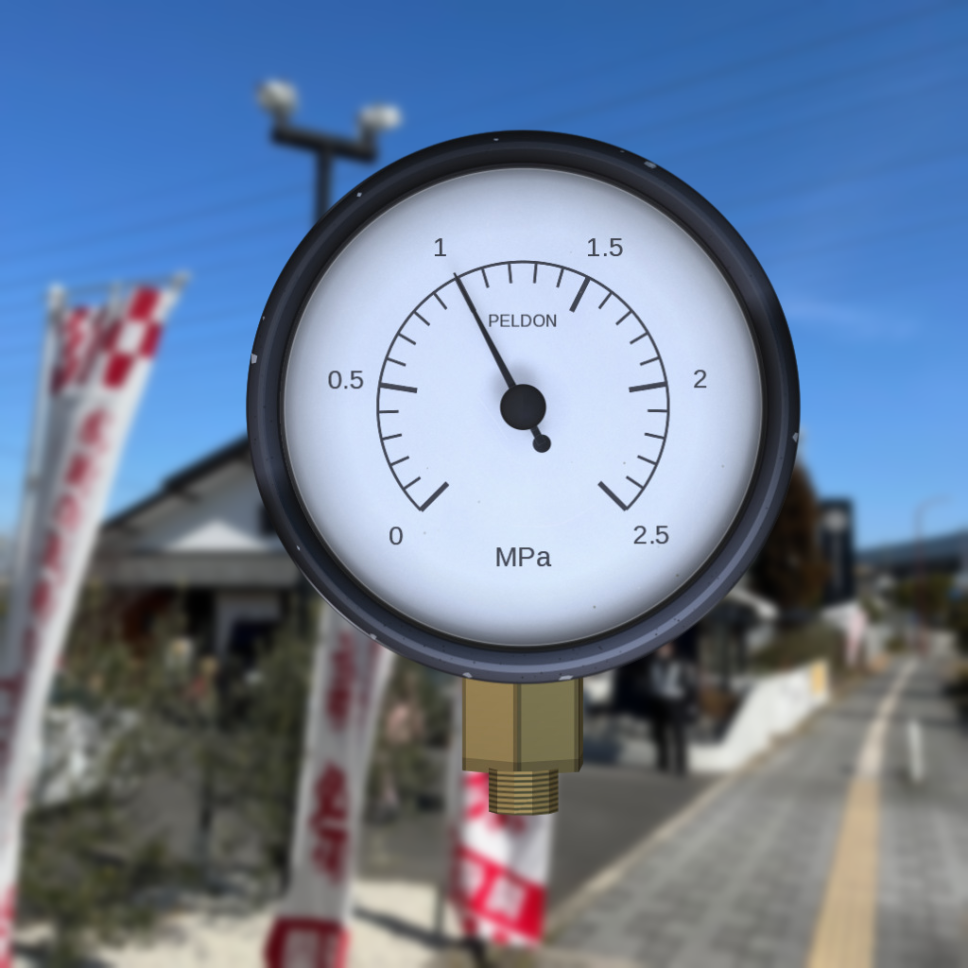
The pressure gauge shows 1 MPa
